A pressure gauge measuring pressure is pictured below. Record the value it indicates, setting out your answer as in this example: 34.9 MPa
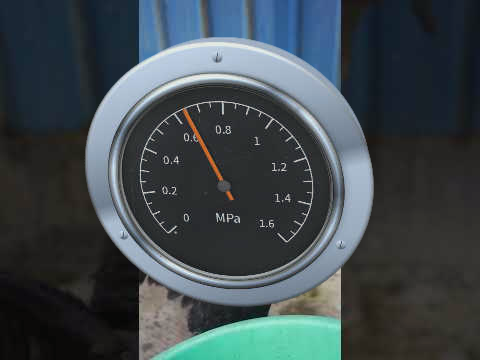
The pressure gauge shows 0.65 MPa
